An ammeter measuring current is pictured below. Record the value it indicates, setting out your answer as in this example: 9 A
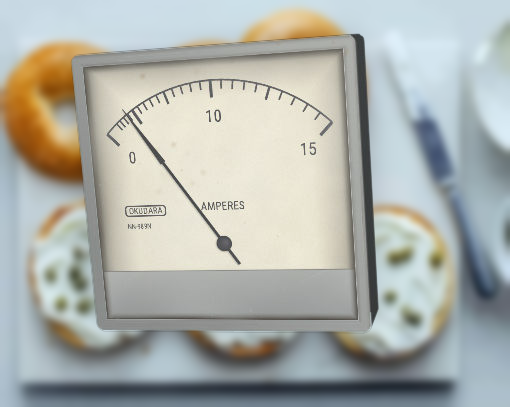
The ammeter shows 4.5 A
